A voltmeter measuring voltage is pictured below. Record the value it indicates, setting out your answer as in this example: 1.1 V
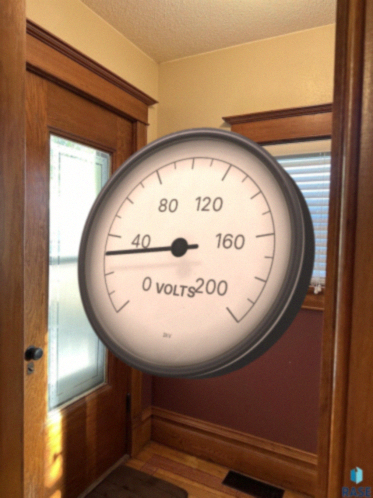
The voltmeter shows 30 V
